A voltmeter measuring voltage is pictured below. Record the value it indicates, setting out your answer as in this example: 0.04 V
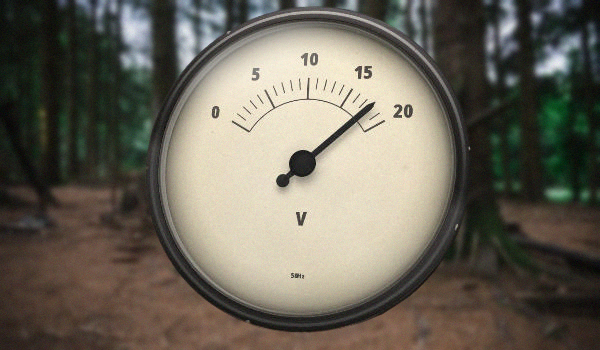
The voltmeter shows 18 V
